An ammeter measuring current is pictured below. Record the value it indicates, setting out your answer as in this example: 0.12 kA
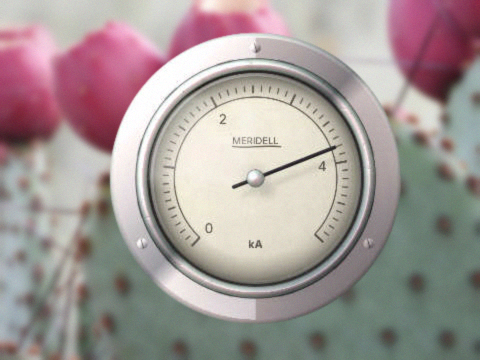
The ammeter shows 3.8 kA
